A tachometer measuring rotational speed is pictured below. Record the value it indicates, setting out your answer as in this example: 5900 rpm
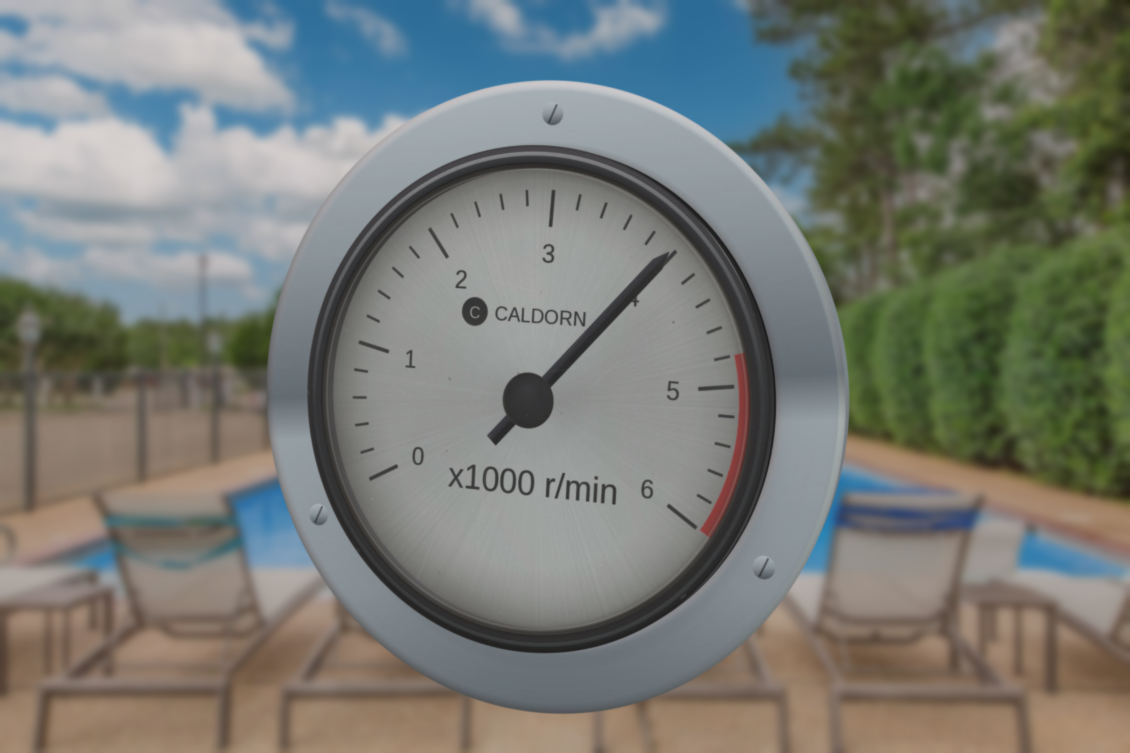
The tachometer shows 4000 rpm
